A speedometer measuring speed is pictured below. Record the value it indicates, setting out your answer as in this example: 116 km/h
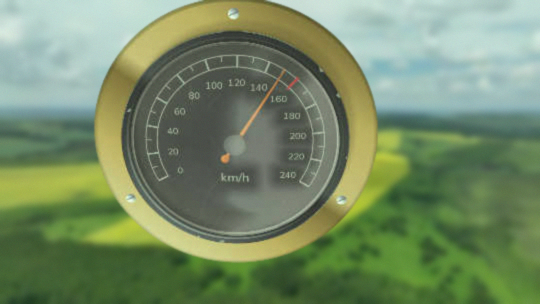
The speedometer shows 150 km/h
